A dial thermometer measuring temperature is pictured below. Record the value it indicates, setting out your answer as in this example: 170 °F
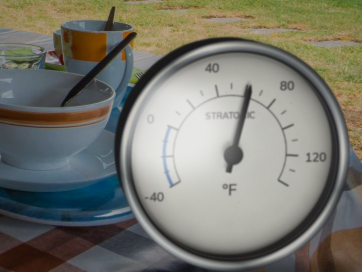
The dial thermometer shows 60 °F
